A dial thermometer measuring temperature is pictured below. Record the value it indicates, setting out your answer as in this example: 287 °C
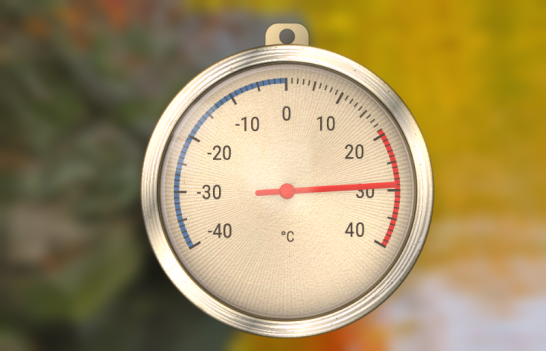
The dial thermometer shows 29 °C
